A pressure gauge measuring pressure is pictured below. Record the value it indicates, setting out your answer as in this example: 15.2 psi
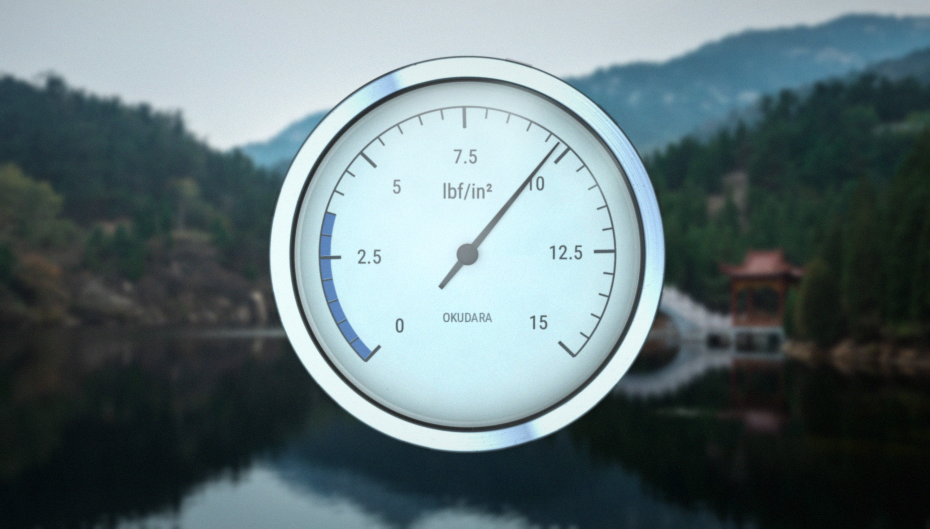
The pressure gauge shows 9.75 psi
